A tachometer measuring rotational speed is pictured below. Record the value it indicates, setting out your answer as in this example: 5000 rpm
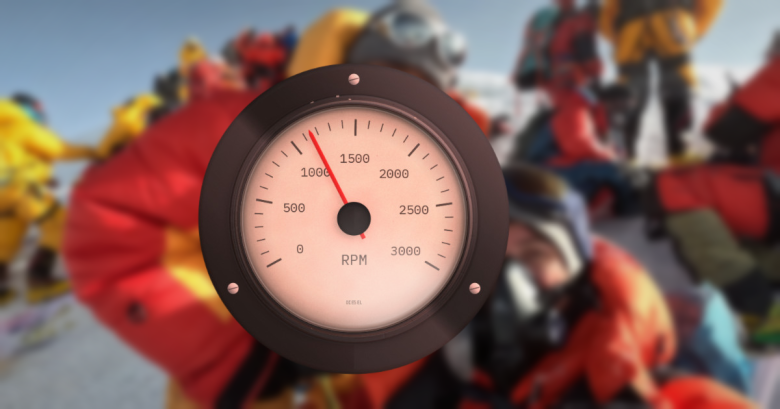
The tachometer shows 1150 rpm
